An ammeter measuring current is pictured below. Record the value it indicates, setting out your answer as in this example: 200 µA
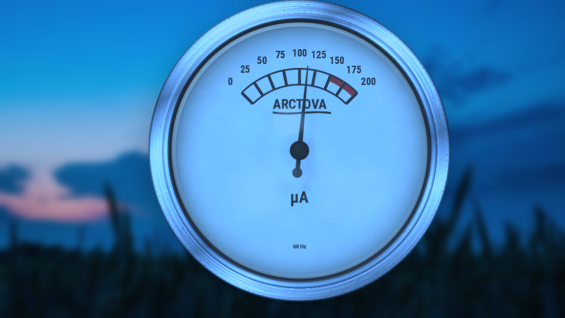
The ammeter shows 112.5 µA
